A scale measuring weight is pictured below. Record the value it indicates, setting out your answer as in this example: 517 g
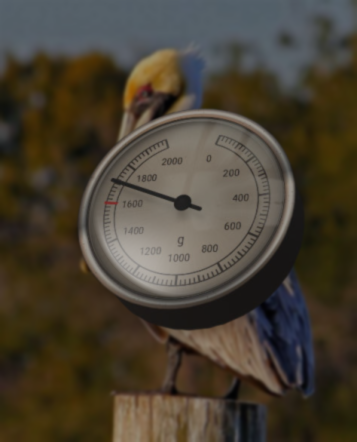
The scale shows 1700 g
